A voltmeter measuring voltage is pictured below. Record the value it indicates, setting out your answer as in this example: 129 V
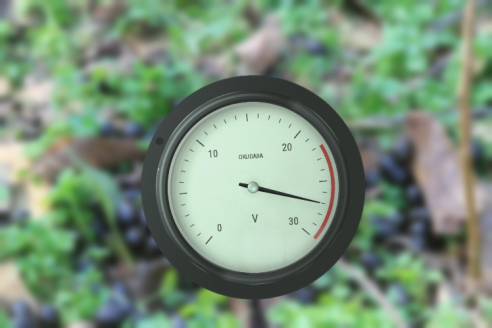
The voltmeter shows 27 V
